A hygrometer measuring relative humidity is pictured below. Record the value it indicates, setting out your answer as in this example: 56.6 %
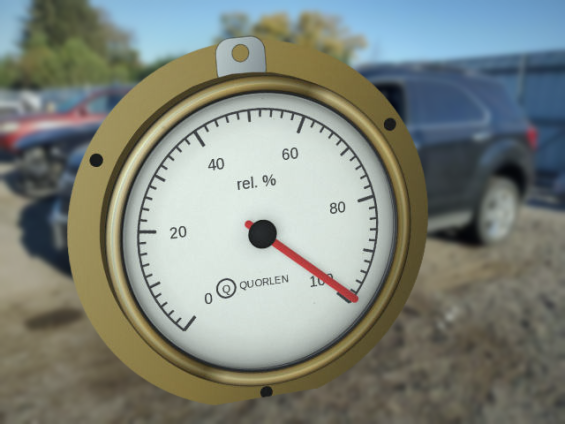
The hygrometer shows 99 %
